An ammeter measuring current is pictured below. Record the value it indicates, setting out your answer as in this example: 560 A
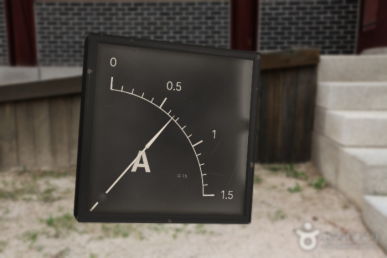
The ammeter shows 0.65 A
